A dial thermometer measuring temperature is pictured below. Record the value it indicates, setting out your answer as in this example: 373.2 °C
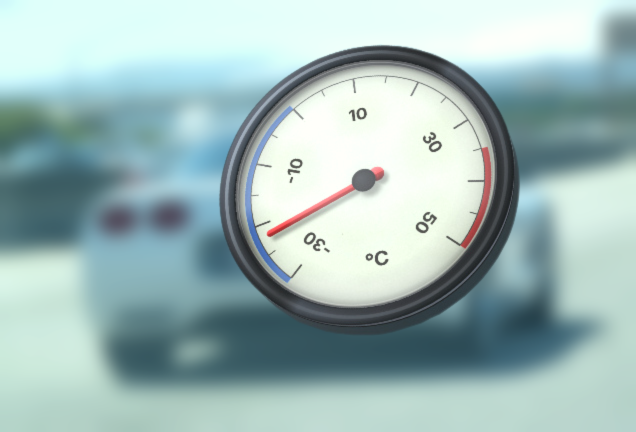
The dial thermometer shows -22.5 °C
